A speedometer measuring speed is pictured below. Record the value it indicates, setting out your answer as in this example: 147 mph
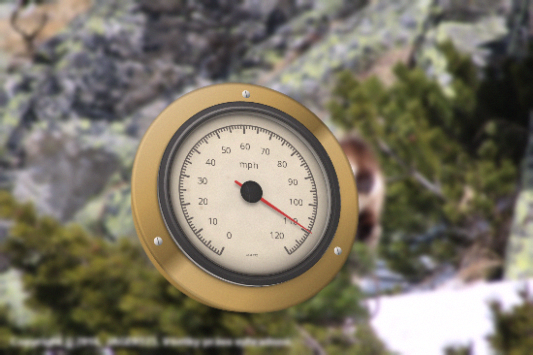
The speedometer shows 110 mph
